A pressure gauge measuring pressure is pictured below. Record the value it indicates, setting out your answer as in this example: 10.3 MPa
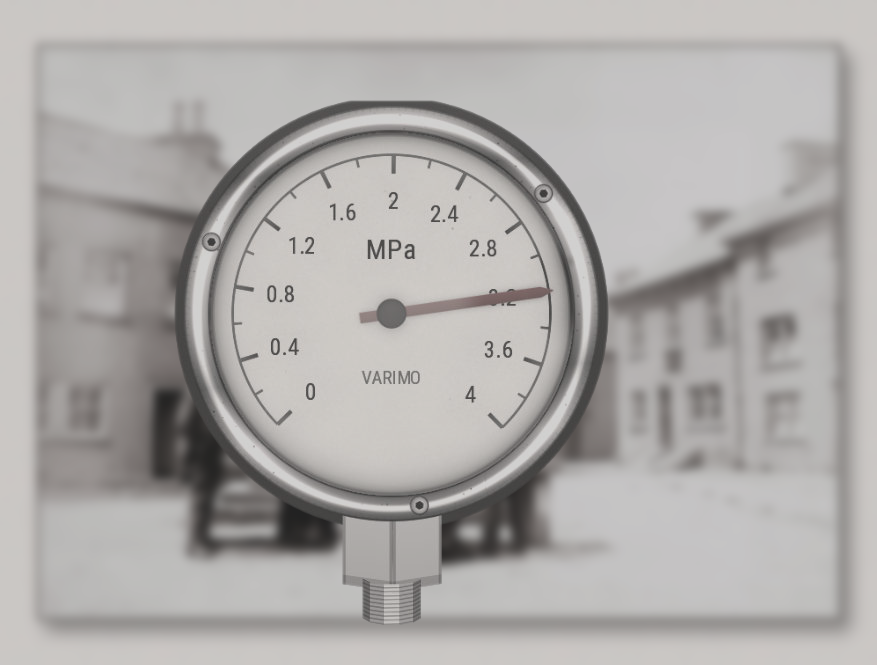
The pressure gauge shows 3.2 MPa
